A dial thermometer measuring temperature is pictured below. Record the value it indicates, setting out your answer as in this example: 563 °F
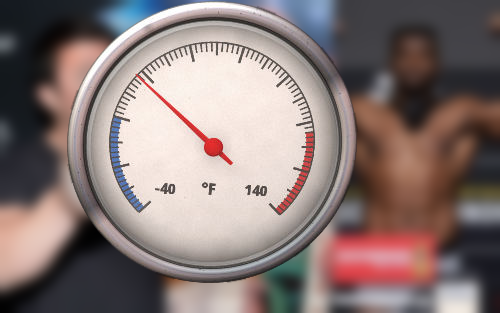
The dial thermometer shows 18 °F
